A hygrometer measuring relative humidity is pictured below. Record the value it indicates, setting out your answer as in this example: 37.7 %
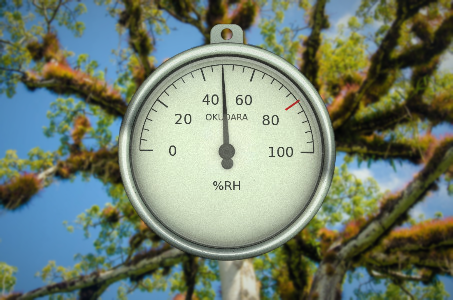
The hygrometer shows 48 %
